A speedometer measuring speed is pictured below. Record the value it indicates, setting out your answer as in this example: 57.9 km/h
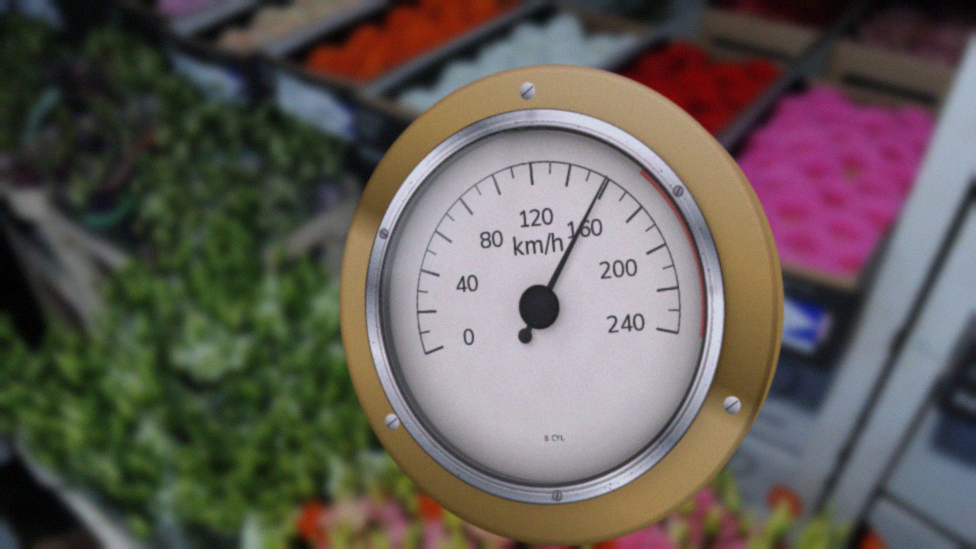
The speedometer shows 160 km/h
